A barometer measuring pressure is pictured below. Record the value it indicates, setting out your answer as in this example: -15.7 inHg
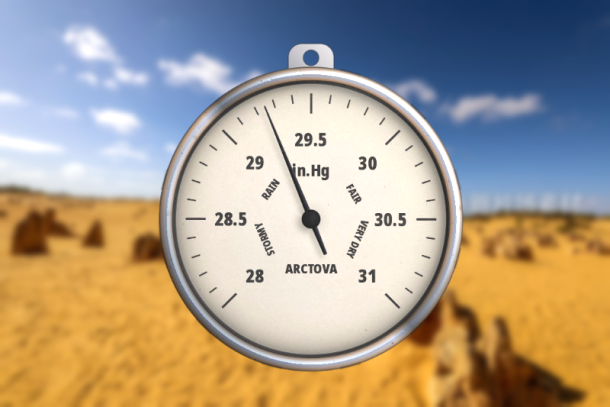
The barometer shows 29.25 inHg
